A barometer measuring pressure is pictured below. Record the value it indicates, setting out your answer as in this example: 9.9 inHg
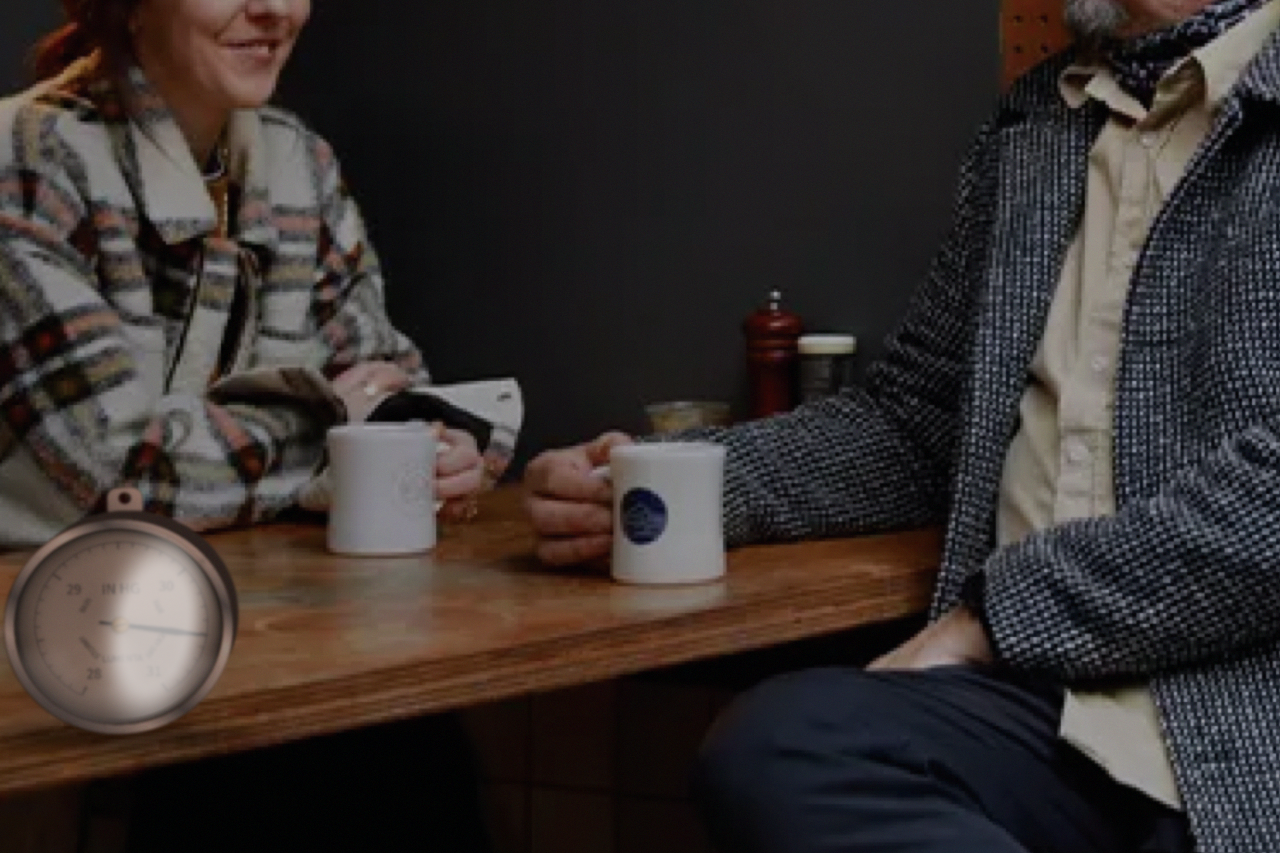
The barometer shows 30.5 inHg
